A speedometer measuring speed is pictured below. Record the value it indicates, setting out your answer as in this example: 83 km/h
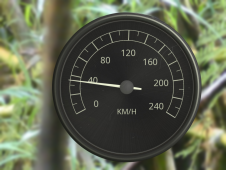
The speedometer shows 35 km/h
